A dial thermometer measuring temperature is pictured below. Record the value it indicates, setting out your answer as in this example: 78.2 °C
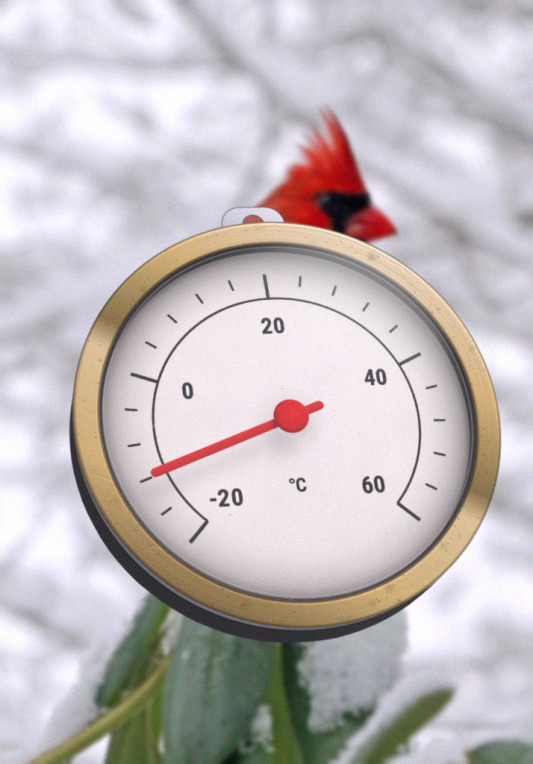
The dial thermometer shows -12 °C
